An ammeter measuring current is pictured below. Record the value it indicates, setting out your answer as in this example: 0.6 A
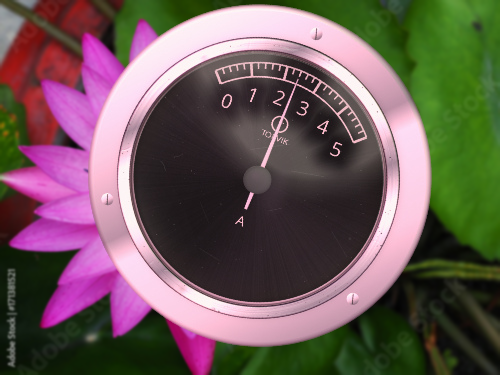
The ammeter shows 2.4 A
